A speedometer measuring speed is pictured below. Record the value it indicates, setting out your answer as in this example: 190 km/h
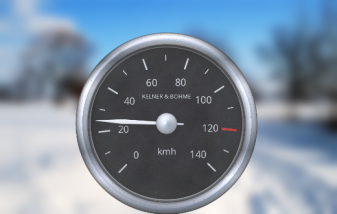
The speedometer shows 25 km/h
